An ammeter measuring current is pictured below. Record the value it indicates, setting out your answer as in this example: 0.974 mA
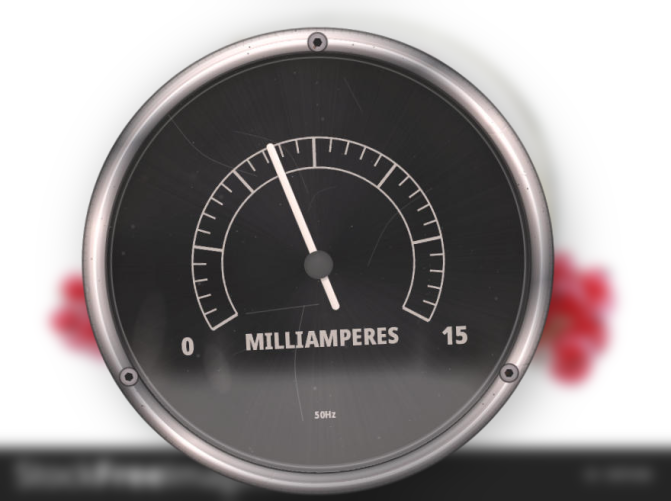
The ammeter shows 6.25 mA
